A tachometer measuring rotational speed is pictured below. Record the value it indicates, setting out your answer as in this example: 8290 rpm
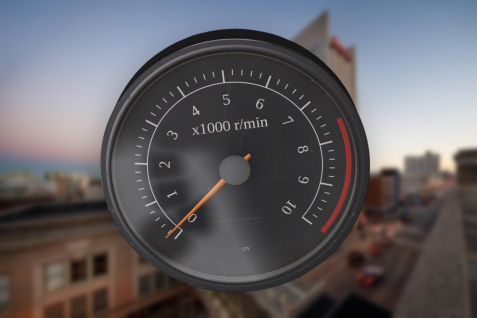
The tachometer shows 200 rpm
